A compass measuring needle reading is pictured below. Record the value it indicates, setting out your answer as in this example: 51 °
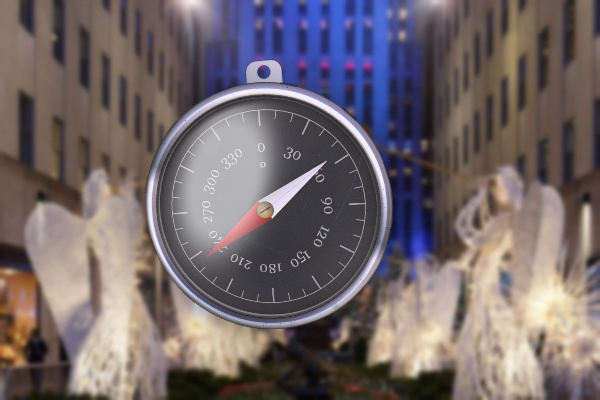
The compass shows 235 °
